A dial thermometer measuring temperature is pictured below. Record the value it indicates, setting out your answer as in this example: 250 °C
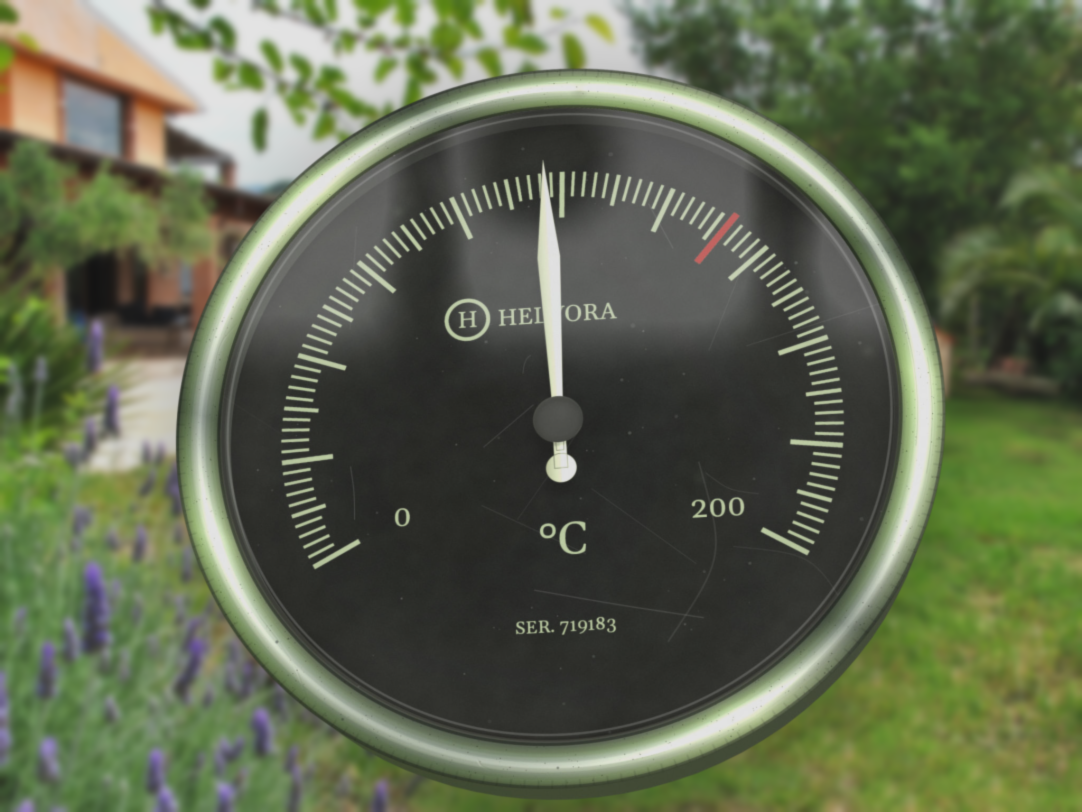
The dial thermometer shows 97 °C
